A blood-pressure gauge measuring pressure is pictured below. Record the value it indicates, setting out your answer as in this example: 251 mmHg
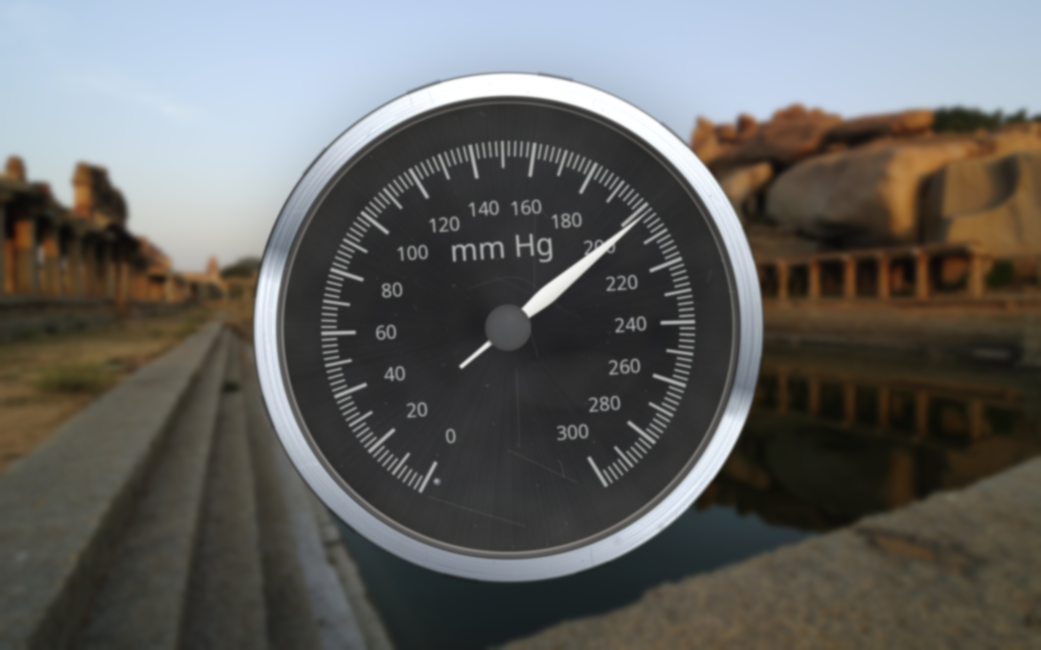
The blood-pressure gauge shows 202 mmHg
